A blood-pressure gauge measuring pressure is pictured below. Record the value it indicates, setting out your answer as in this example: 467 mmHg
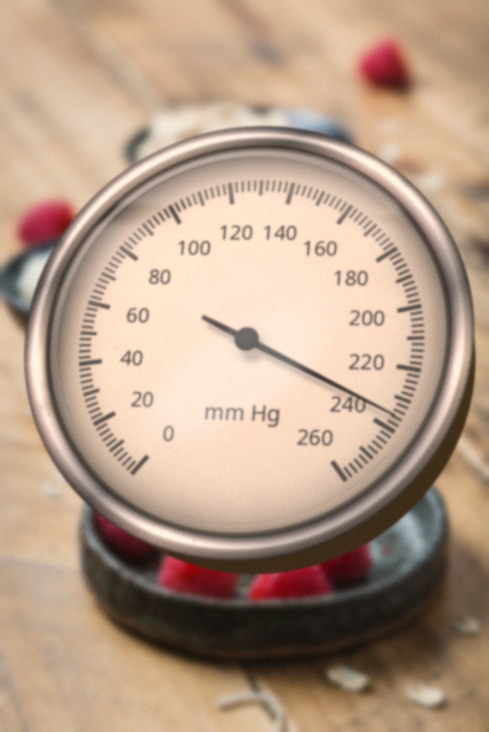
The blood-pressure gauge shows 236 mmHg
